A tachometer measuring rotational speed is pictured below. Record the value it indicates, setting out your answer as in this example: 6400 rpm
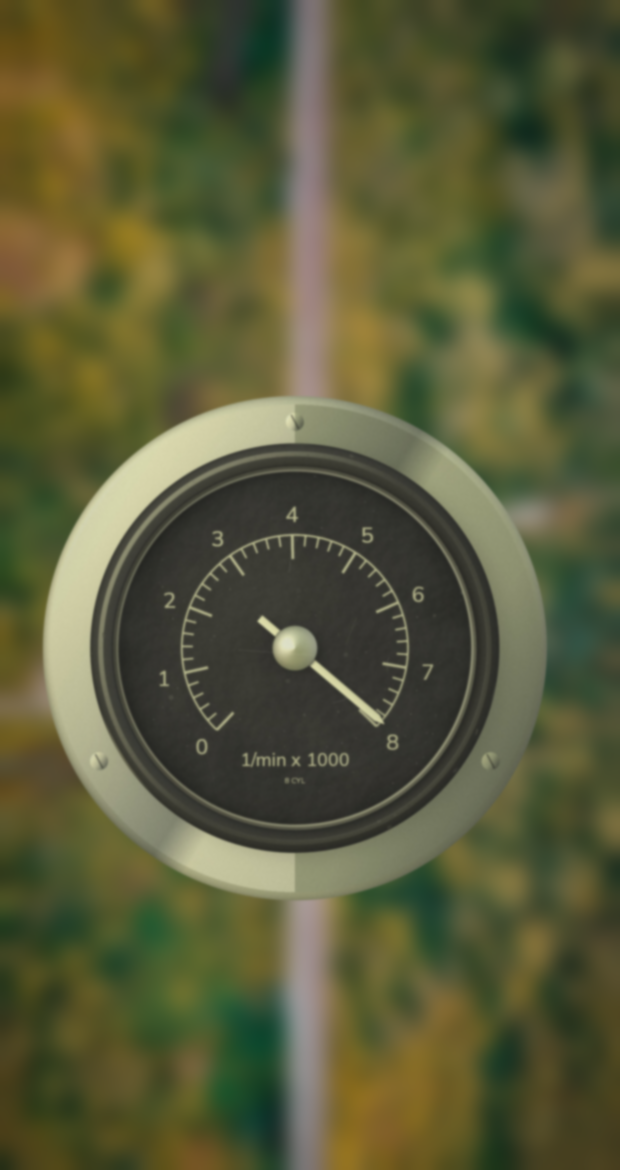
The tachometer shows 7900 rpm
